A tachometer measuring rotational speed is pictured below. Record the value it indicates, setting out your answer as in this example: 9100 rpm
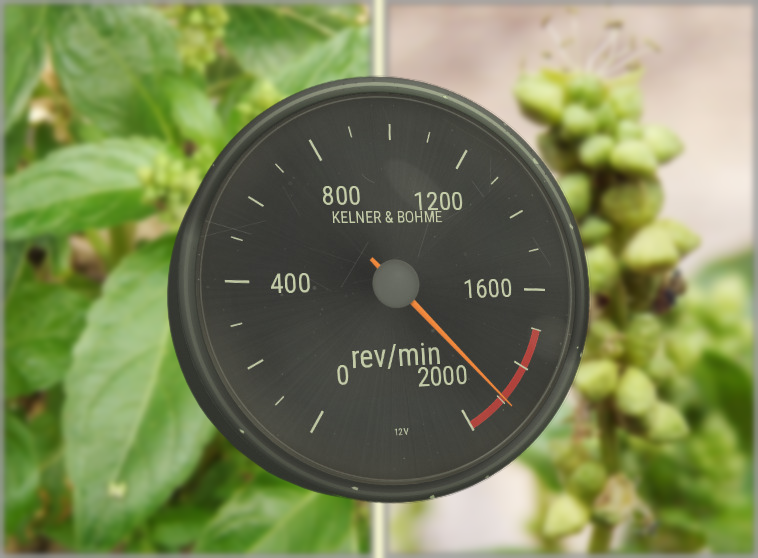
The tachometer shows 1900 rpm
